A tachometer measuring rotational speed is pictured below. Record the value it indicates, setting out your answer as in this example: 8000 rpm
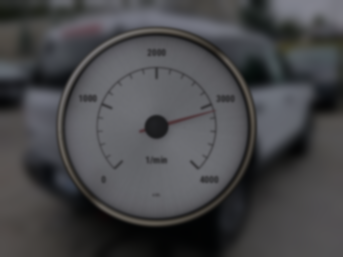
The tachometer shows 3100 rpm
